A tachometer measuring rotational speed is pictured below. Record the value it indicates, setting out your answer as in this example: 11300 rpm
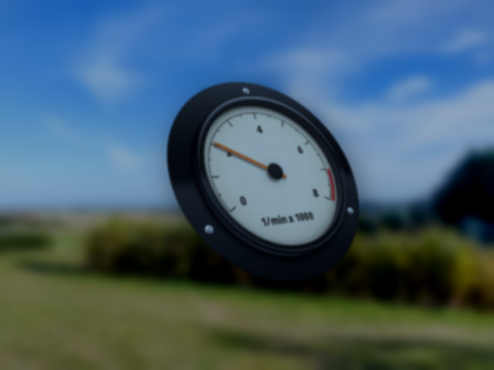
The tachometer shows 2000 rpm
